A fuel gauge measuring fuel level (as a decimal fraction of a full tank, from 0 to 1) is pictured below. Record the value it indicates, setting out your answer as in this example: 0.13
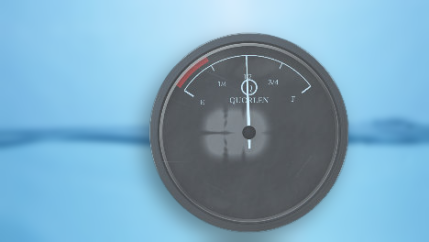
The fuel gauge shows 0.5
